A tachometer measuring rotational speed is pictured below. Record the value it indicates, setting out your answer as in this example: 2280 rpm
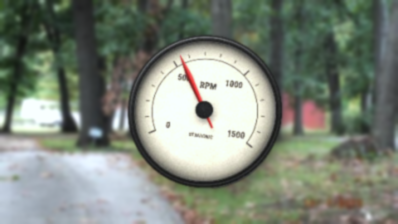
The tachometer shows 550 rpm
